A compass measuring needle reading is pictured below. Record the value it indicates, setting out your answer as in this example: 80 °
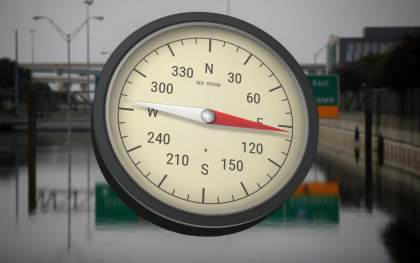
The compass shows 95 °
